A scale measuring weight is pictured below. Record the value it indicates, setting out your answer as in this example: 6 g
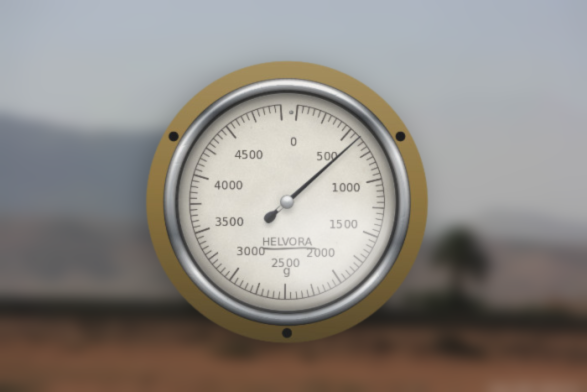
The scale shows 600 g
